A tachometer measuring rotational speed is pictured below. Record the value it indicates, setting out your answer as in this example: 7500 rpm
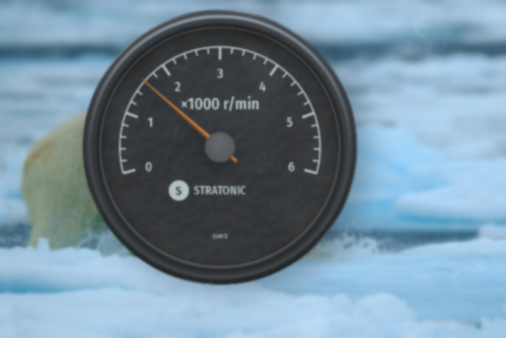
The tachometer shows 1600 rpm
